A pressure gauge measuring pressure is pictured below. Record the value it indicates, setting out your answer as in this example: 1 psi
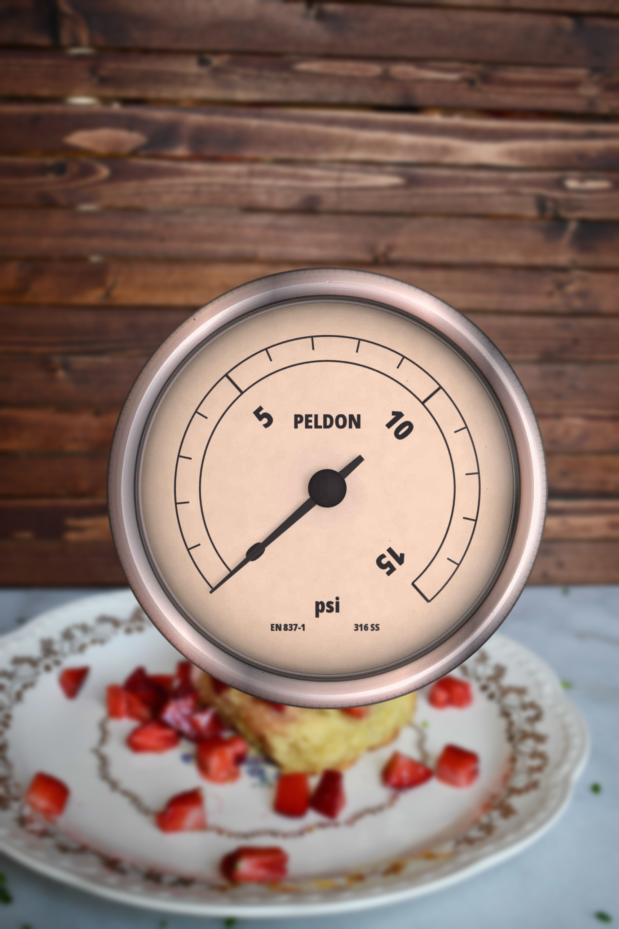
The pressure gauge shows 0 psi
